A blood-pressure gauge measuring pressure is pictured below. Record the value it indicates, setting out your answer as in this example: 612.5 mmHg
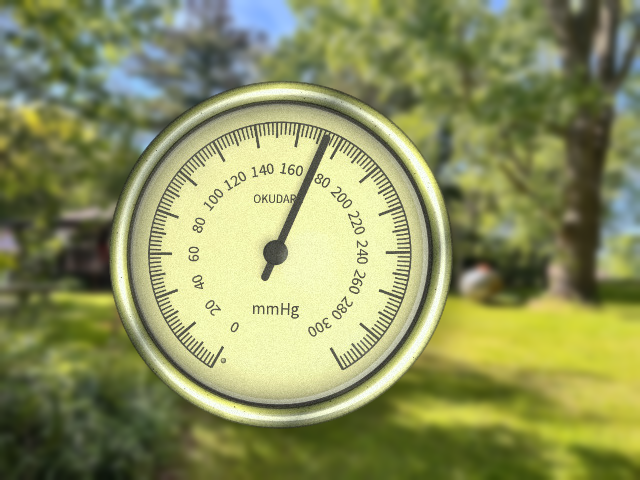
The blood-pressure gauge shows 174 mmHg
